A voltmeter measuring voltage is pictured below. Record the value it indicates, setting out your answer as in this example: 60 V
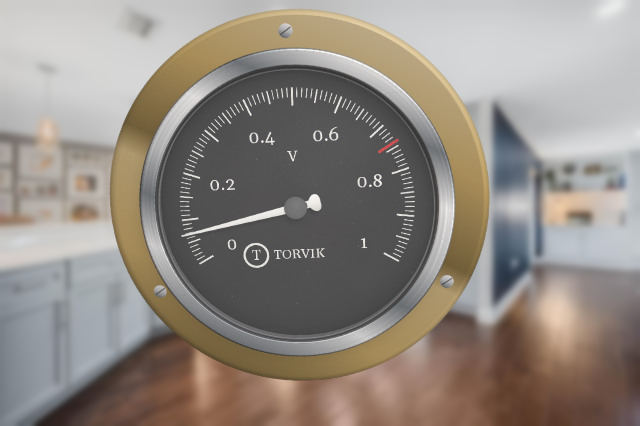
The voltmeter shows 0.07 V
